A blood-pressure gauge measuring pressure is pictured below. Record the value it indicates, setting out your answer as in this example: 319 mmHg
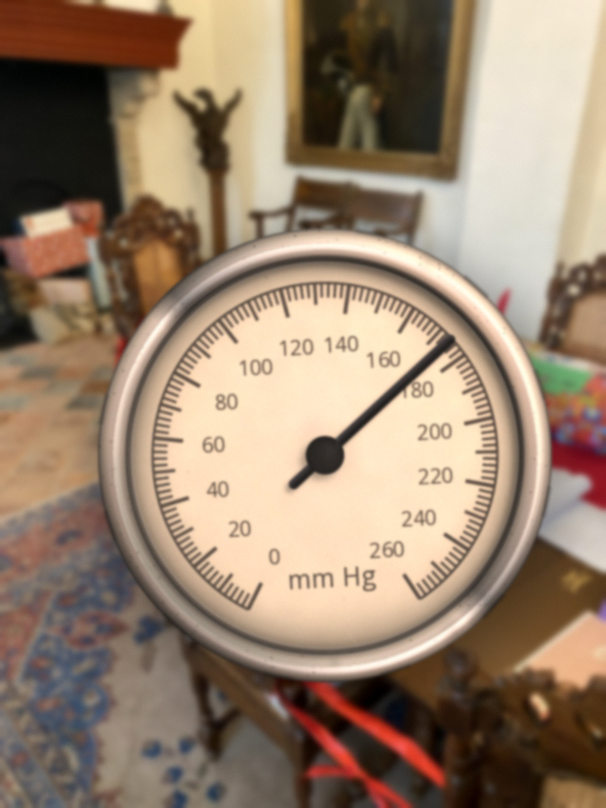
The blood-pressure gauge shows 174 mmHg
